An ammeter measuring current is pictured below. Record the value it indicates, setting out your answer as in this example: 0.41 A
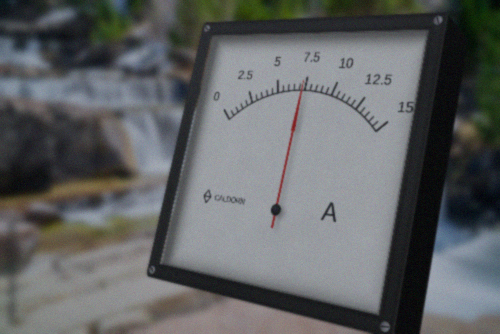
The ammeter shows 7.5 A
